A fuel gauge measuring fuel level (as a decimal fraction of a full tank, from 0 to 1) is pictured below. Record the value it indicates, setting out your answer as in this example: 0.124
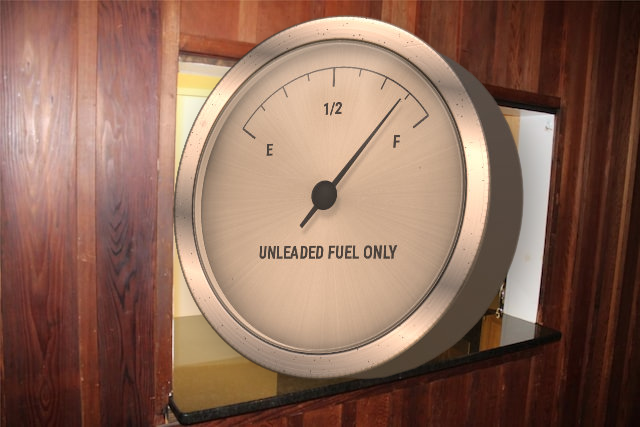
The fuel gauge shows 0.875
